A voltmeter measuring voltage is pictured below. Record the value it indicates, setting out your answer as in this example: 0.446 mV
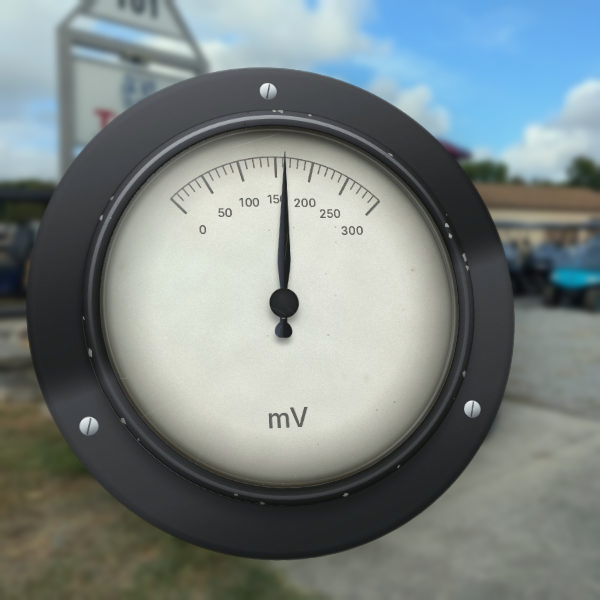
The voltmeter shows 160 mV
